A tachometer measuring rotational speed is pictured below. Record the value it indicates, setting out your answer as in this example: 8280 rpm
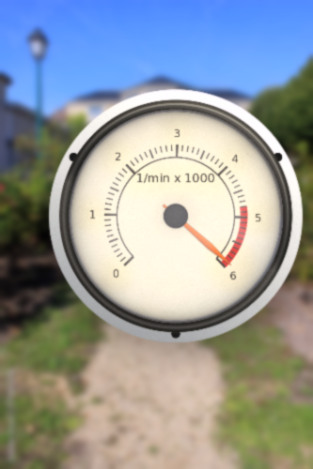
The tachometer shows 5900 rpm
